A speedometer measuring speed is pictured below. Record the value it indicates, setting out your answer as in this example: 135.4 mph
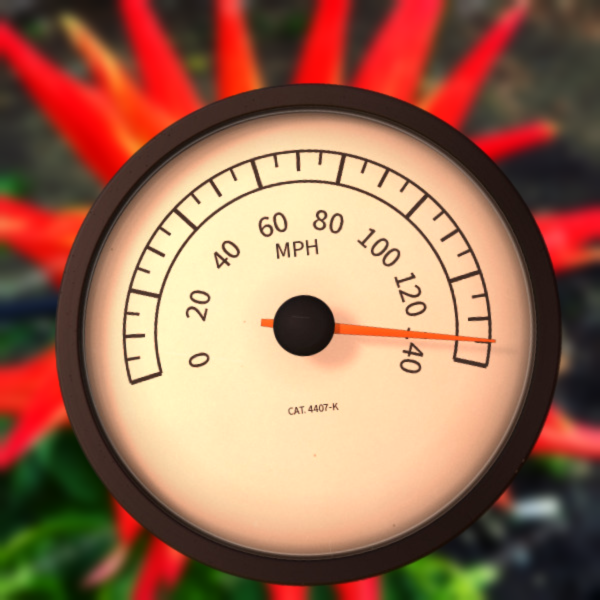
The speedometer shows 135 mph
